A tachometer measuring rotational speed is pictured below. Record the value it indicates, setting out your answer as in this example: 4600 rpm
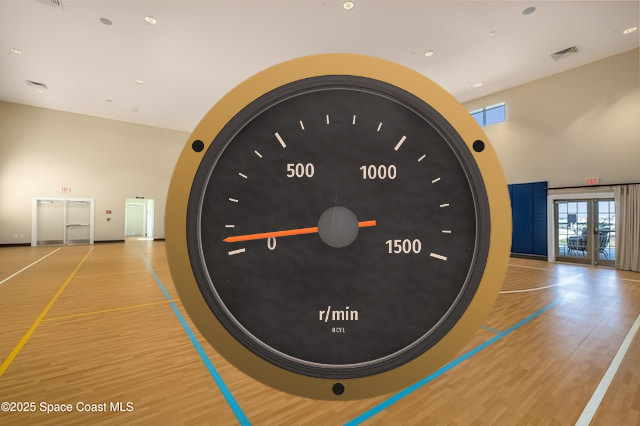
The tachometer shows 50 rpm
